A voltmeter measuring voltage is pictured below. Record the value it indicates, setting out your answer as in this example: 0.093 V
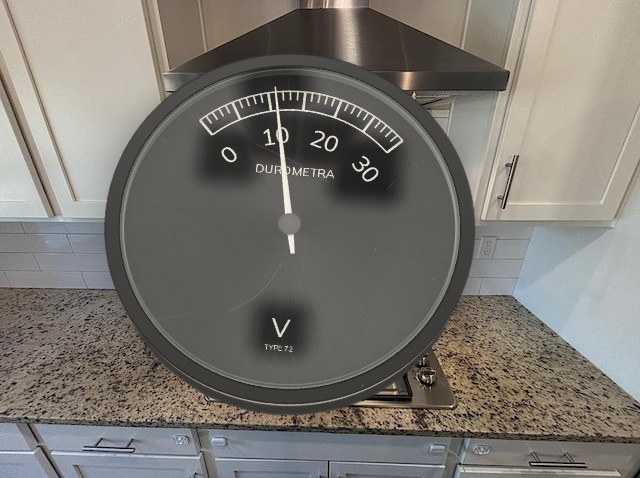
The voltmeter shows 11 V
